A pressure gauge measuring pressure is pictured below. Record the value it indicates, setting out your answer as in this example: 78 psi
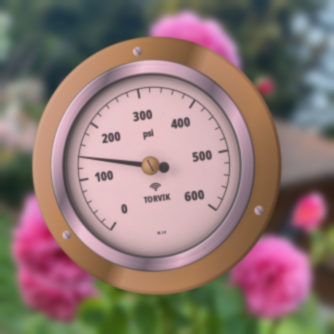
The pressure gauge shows 140 psi
